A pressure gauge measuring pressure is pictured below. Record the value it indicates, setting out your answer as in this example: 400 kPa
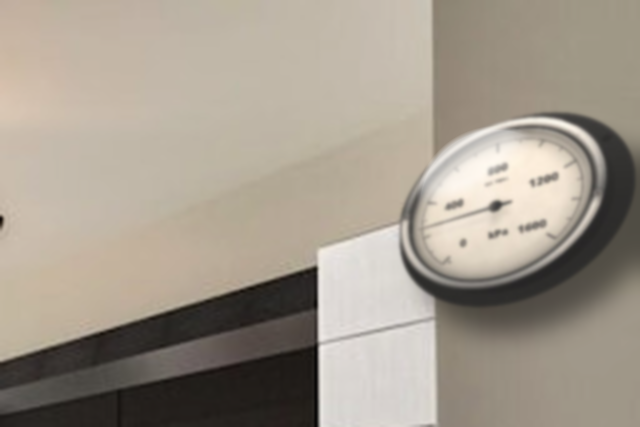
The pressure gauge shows 250 kPa
